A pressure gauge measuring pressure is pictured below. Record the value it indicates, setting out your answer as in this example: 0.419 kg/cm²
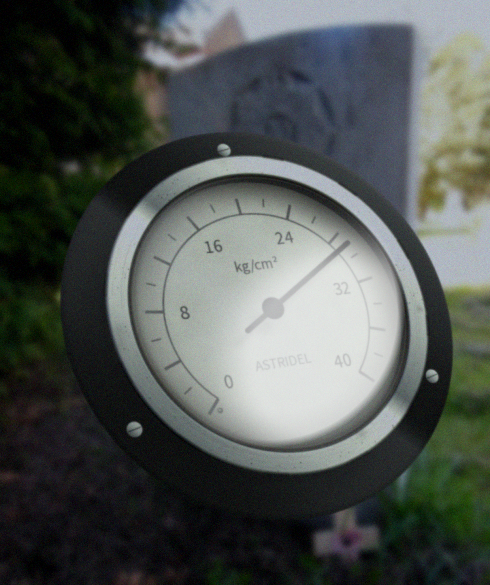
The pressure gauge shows 29 kg/cm²
